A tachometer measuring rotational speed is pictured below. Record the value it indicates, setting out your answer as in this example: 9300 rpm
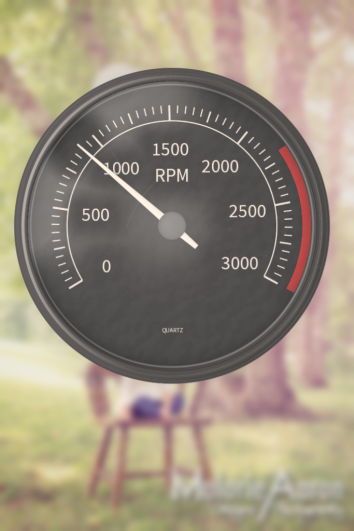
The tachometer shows 900 rpm
